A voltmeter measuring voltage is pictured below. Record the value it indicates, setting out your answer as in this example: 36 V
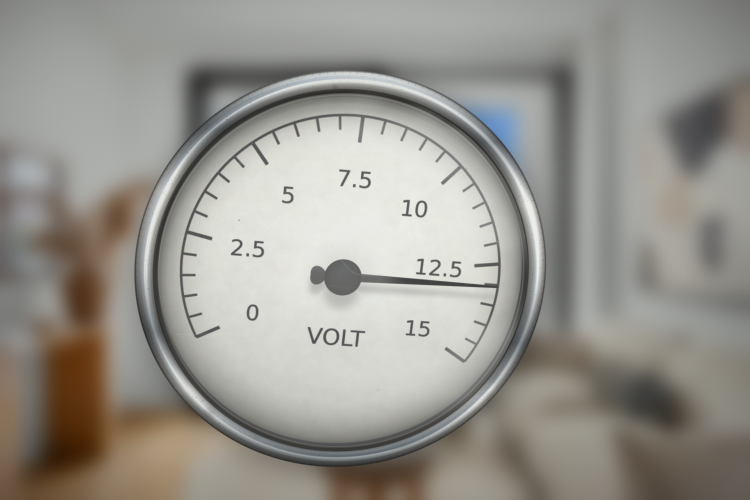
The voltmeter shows 13 V
